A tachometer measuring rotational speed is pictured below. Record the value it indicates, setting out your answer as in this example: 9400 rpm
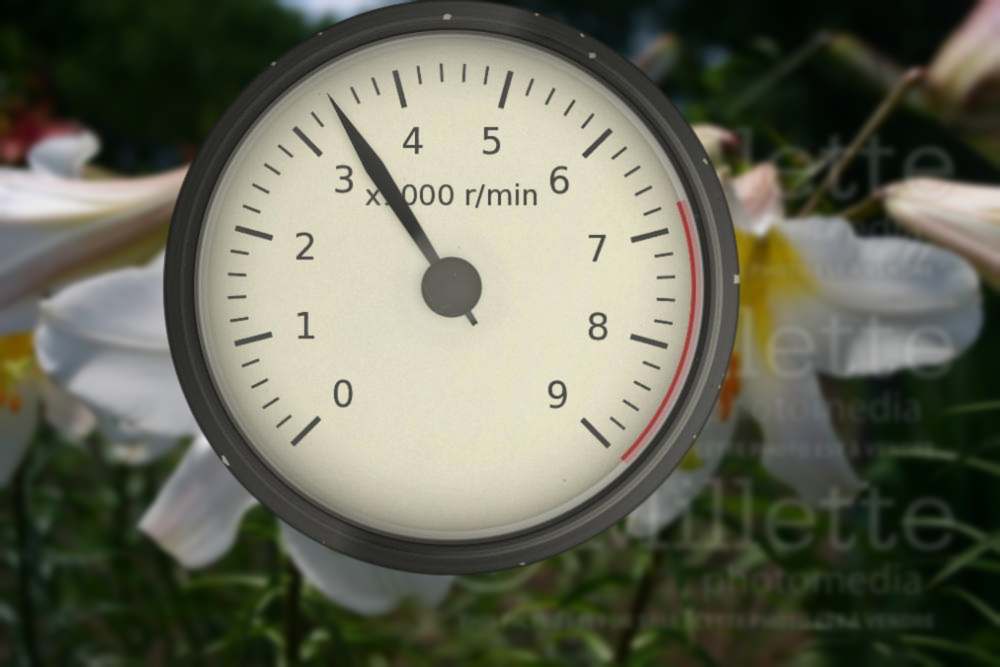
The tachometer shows 3400 rpm
